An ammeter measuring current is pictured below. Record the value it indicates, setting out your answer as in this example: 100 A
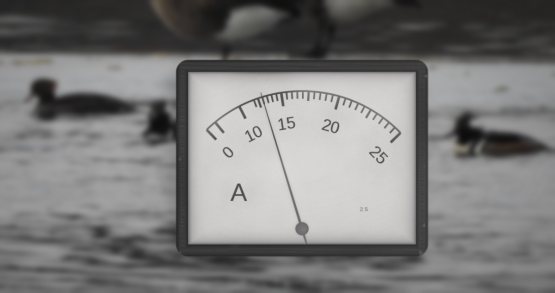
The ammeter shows 13 A
